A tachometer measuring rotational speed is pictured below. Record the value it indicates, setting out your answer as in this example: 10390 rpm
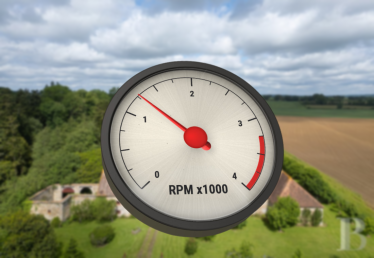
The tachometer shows 1250 rpm
